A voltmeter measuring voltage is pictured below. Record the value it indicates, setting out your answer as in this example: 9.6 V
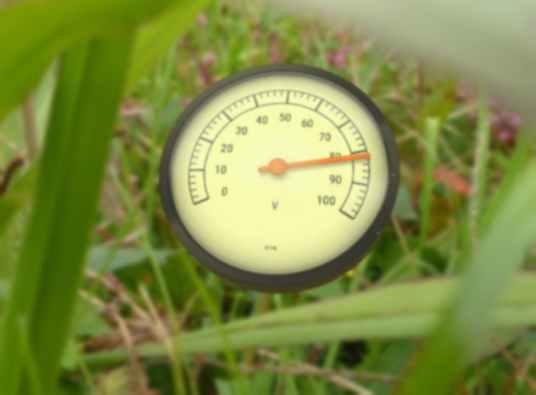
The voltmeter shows 82 V
